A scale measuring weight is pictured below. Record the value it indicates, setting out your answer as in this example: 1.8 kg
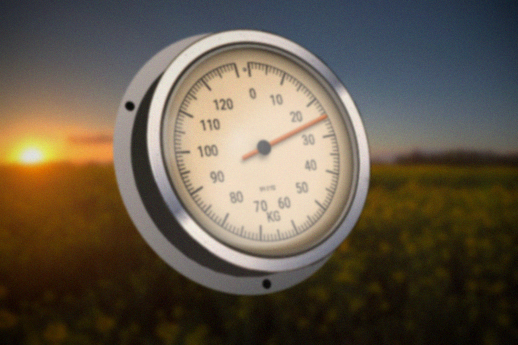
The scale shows 25 kg
